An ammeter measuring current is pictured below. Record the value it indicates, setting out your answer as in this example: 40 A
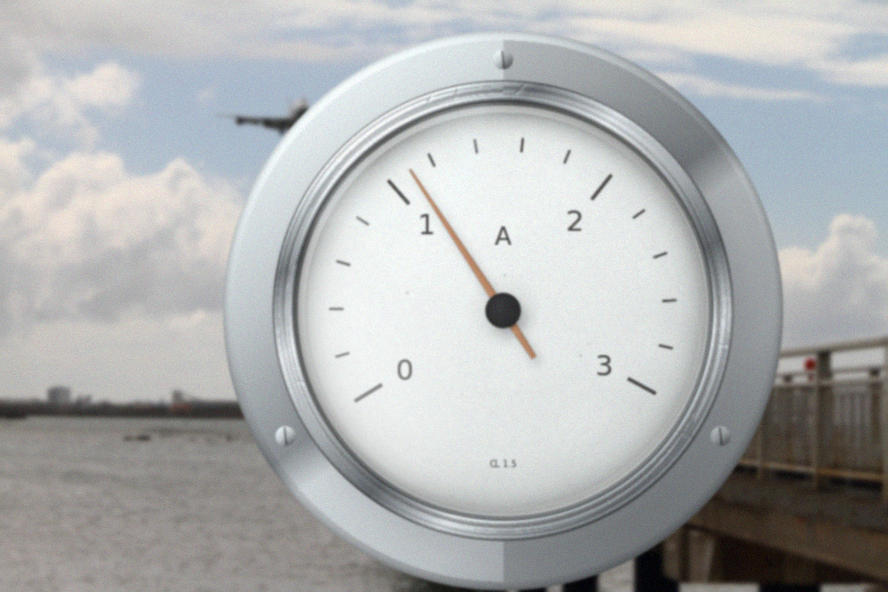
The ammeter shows 1.1 A
